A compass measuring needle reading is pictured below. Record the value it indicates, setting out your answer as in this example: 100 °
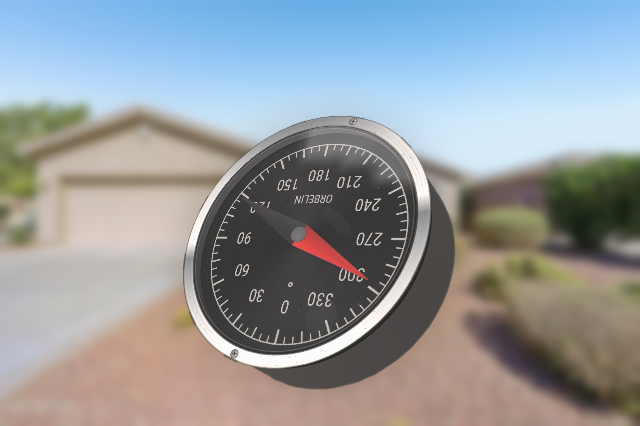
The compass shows 297.5 °
